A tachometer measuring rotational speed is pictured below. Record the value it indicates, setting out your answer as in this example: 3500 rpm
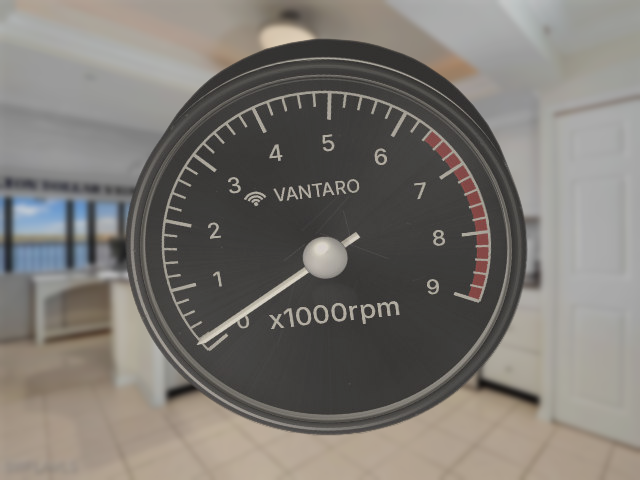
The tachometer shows 200 rpm
